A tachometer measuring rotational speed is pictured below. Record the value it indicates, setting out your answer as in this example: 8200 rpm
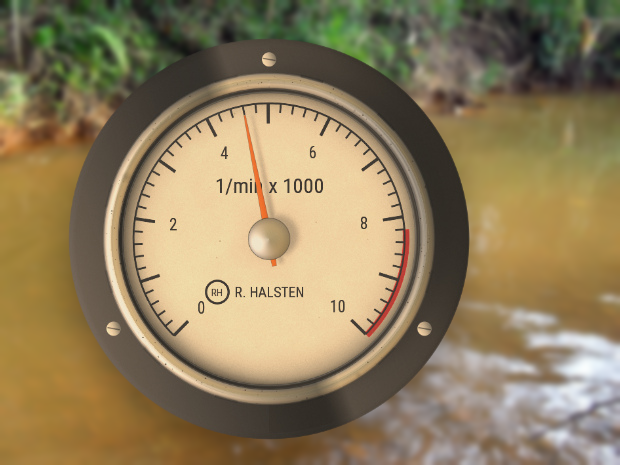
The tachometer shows 4600 rpm
